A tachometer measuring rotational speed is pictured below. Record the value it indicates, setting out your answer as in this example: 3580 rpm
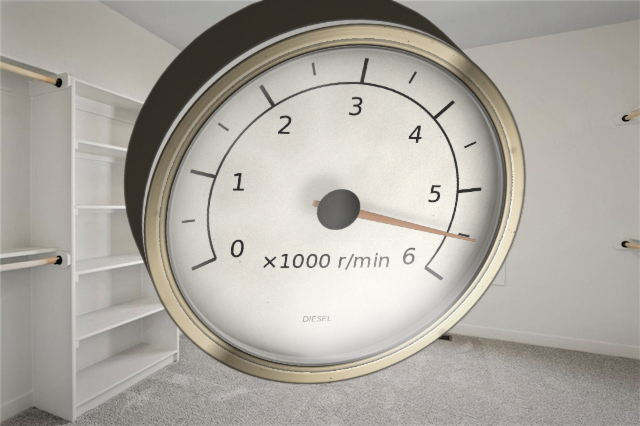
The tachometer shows 5500 rpm
